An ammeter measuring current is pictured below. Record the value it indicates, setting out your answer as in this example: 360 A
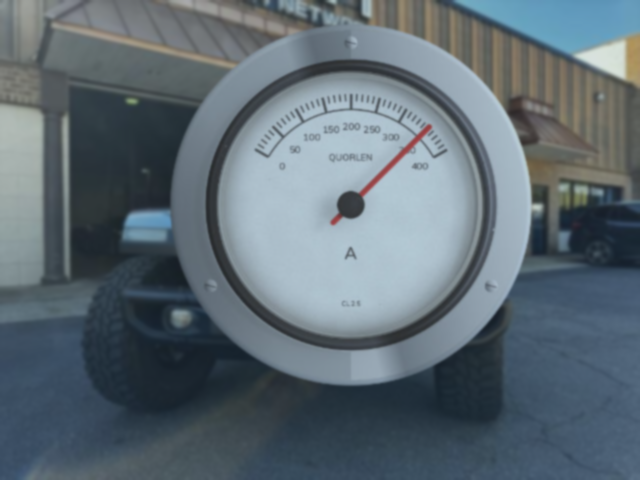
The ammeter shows 350 A
